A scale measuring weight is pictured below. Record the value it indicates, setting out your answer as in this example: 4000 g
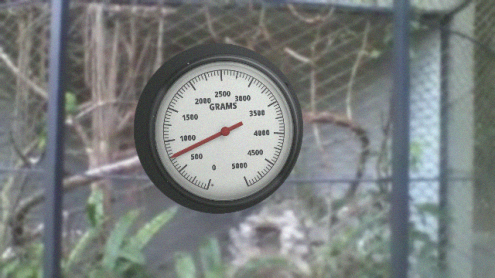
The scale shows 750 g
